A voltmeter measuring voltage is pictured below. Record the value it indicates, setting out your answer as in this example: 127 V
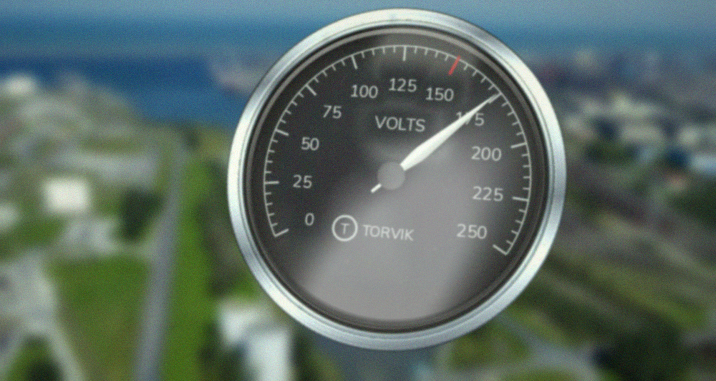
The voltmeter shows 175 V
